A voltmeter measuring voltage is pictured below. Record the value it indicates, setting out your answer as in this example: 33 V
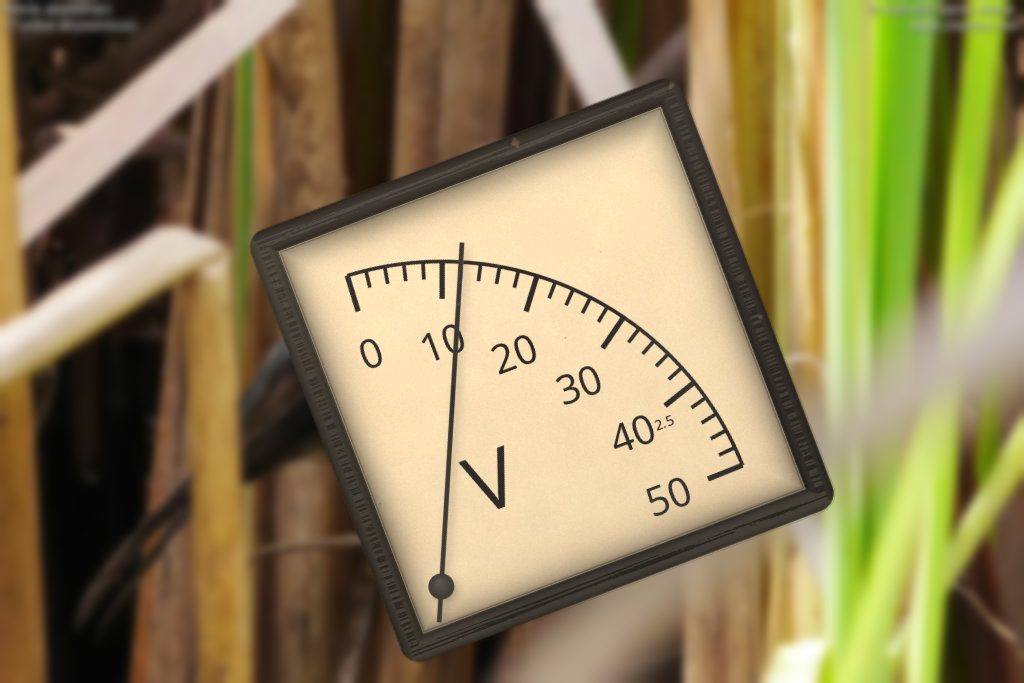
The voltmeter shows 12 V
